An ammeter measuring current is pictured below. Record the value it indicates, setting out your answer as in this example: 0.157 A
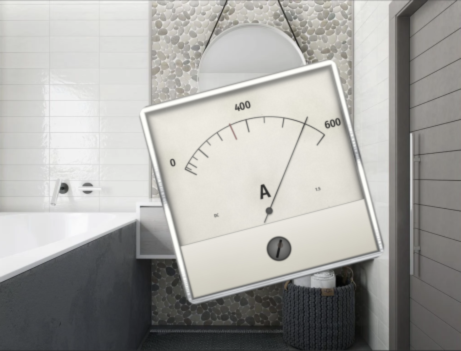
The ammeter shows 550 A
